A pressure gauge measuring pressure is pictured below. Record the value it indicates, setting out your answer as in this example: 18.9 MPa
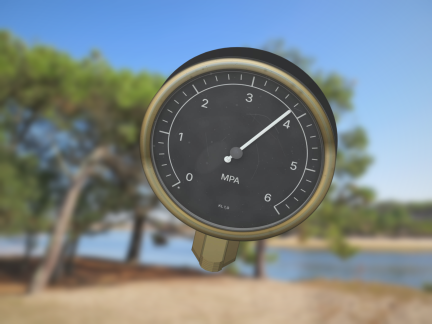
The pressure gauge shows 3.8 MPa
